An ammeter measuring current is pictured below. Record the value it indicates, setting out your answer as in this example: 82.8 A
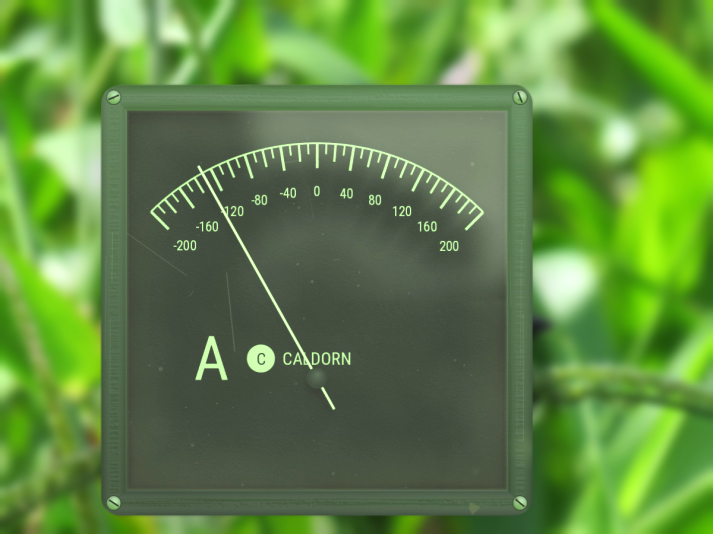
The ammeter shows -130 A
